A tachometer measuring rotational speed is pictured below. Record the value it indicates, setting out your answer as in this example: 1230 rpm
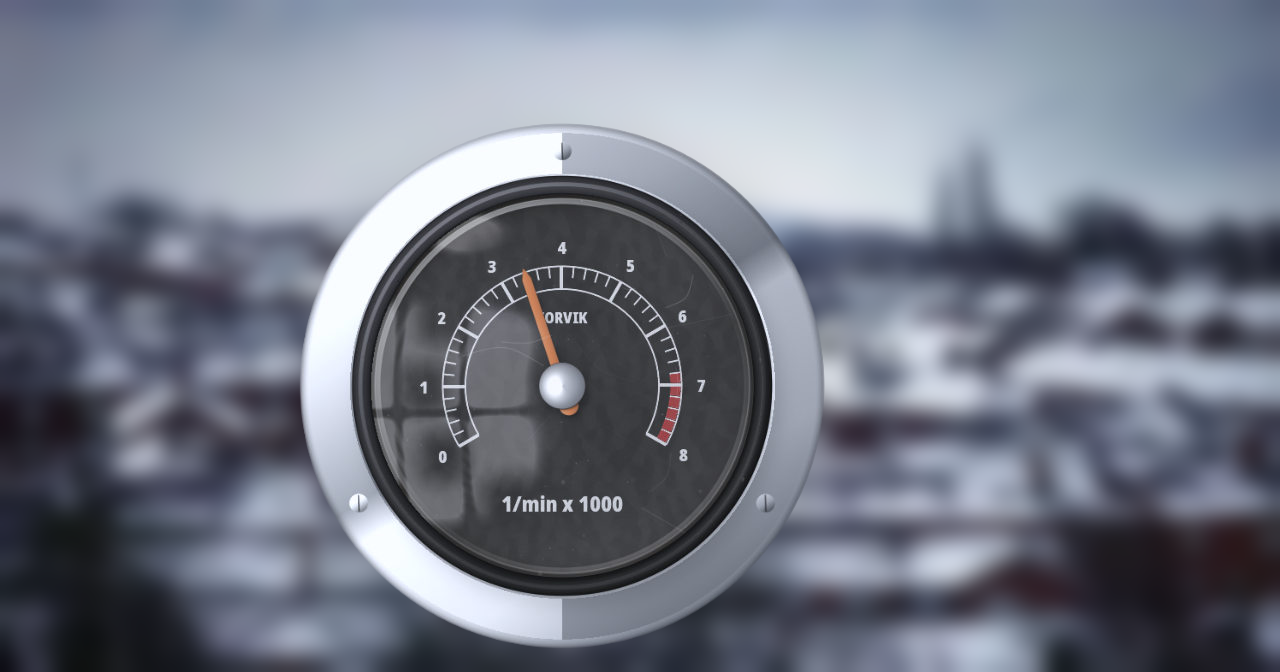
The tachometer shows 3400 rpm
